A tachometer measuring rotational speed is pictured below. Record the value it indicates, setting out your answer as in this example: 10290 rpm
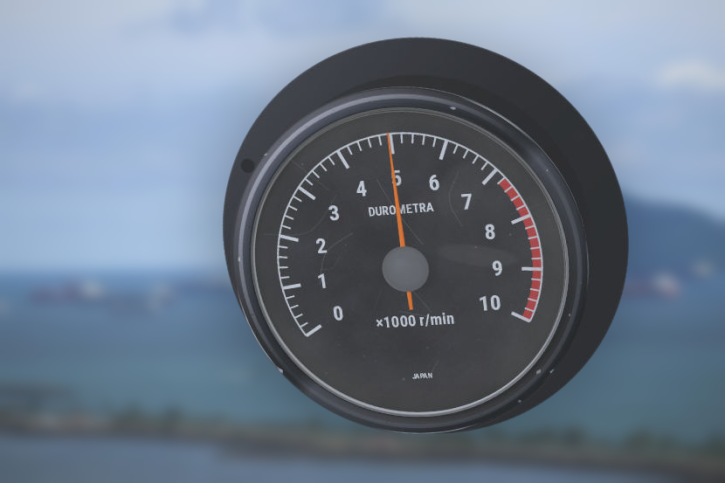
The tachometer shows 5000 rpm
